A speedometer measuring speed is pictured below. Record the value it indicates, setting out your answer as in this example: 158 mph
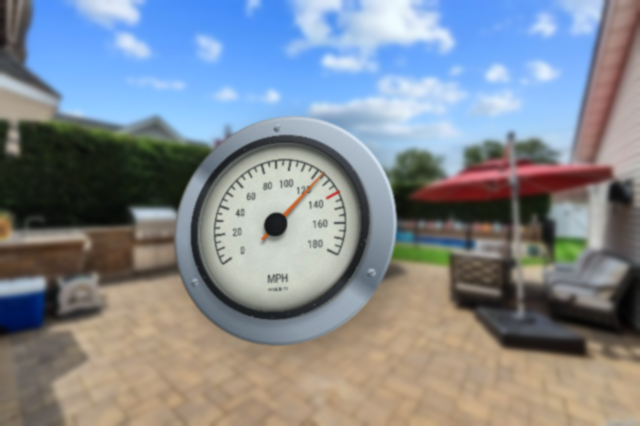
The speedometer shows 125 mph
